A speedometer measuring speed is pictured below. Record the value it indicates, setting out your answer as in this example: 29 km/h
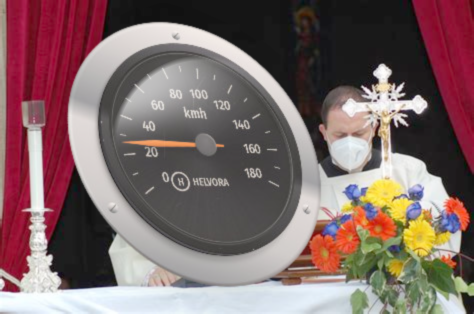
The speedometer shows 25 km/h
